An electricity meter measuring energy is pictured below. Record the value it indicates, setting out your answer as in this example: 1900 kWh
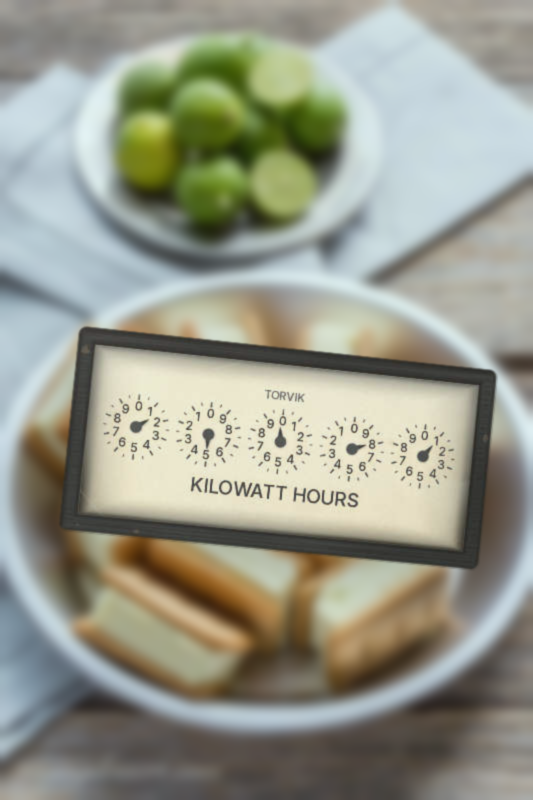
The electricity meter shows 14981 kWh
